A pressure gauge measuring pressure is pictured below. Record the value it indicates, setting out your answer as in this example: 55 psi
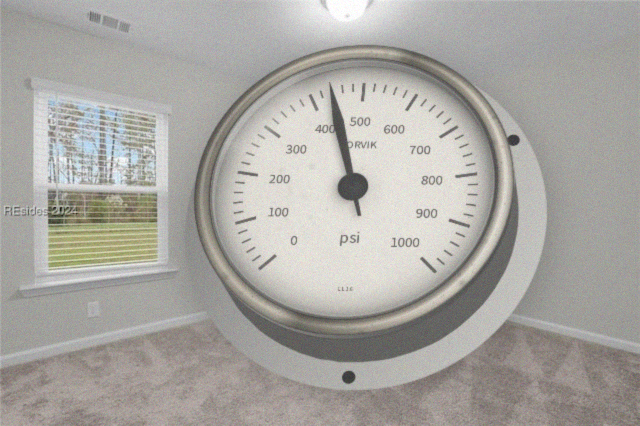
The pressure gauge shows 440 psi
